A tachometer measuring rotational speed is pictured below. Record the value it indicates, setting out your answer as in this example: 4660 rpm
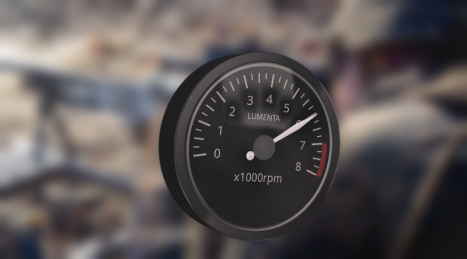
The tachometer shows 6000 rpm
